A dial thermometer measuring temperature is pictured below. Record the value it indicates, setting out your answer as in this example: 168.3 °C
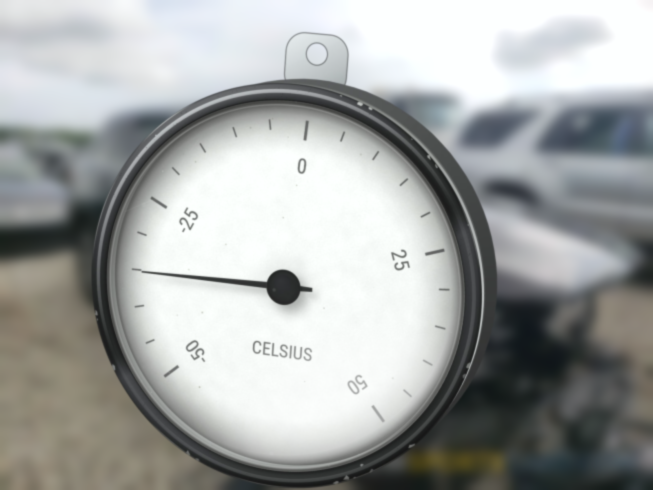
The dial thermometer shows -35 °C
